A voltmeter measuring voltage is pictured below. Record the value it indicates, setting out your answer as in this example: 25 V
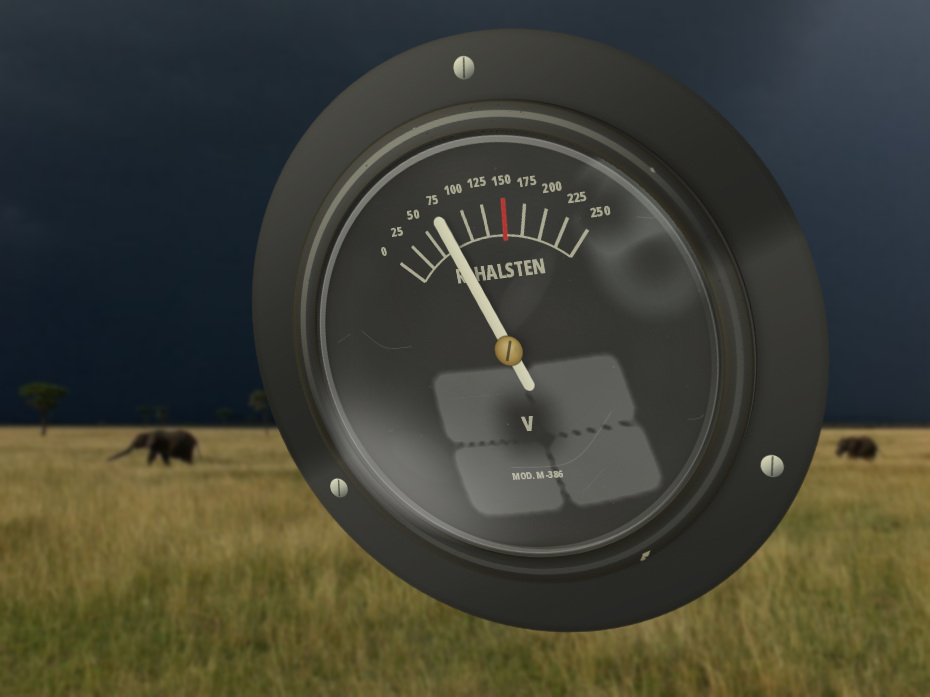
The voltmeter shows 75 V
